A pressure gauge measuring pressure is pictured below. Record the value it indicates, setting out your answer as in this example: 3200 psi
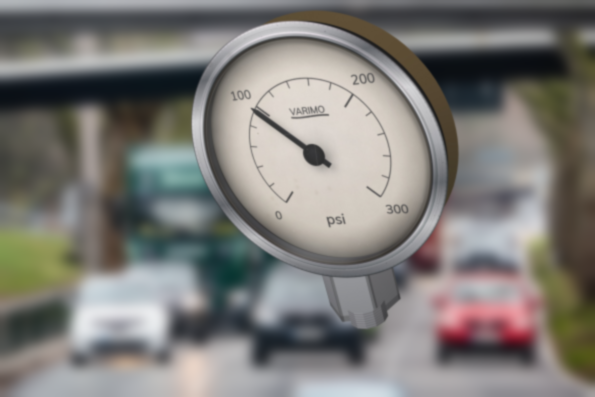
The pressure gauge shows 100 psi
